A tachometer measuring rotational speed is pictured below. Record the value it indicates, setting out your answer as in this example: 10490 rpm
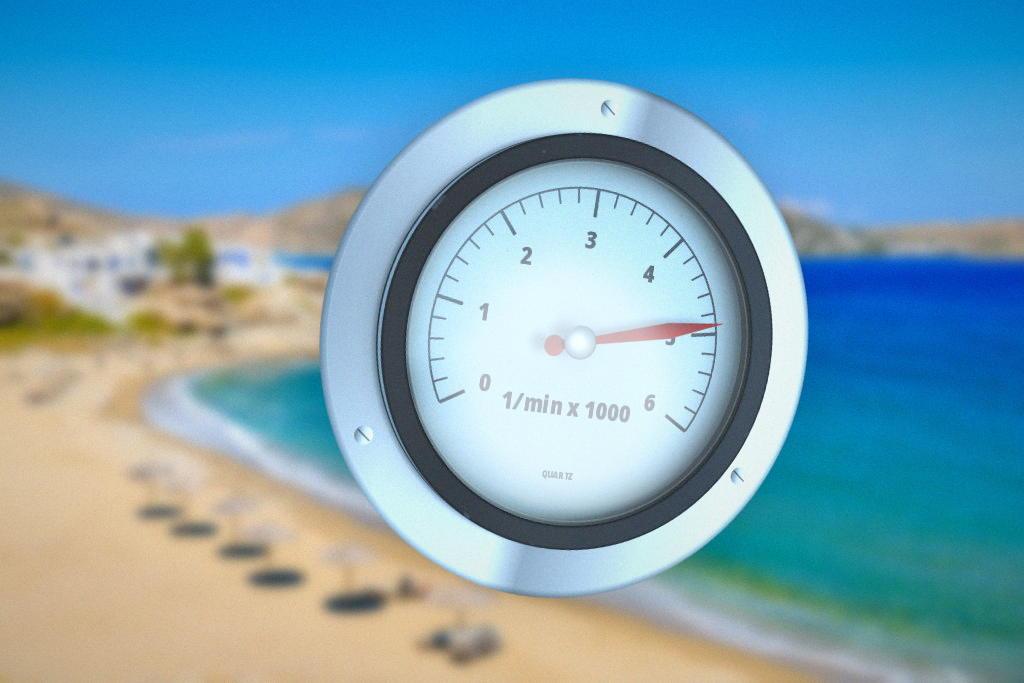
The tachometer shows 4900 rpm
